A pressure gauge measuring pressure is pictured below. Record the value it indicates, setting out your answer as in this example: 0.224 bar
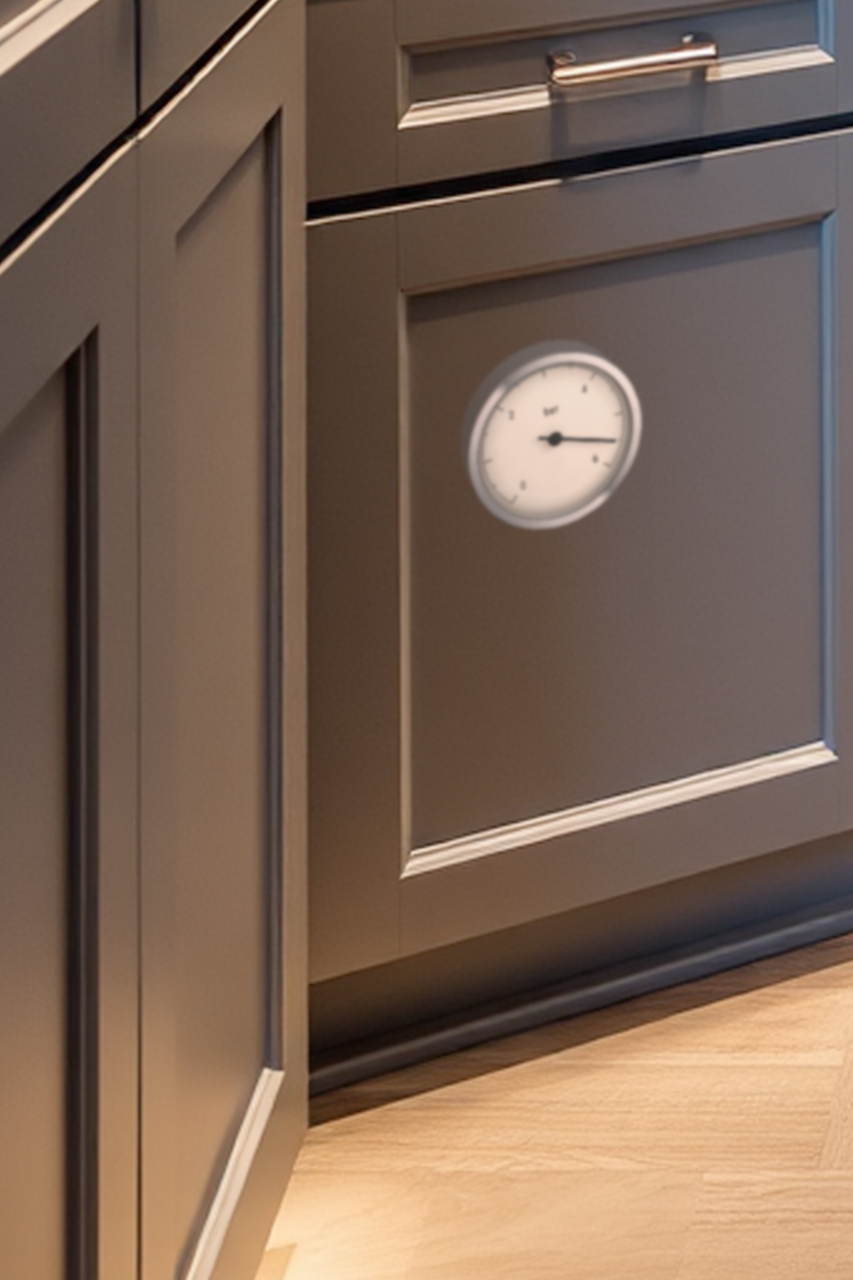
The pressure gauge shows 5.5 bar
